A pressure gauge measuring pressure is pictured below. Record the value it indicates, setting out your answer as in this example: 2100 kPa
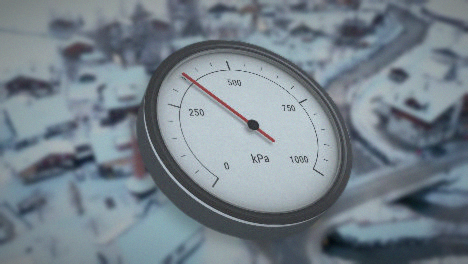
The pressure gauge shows 350 kPa
